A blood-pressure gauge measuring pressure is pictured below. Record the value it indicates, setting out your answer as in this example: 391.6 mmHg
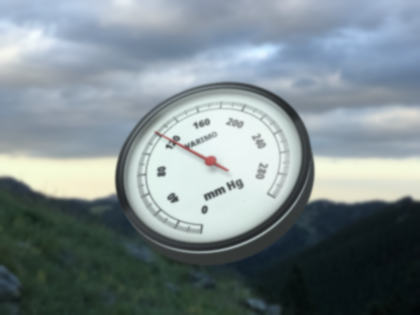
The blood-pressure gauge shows 120 mmHg
